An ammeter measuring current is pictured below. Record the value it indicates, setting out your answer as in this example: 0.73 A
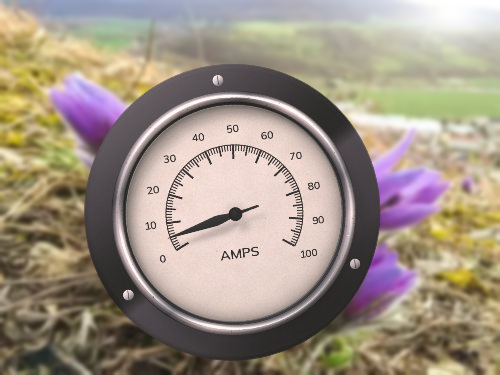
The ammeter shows 5 A
